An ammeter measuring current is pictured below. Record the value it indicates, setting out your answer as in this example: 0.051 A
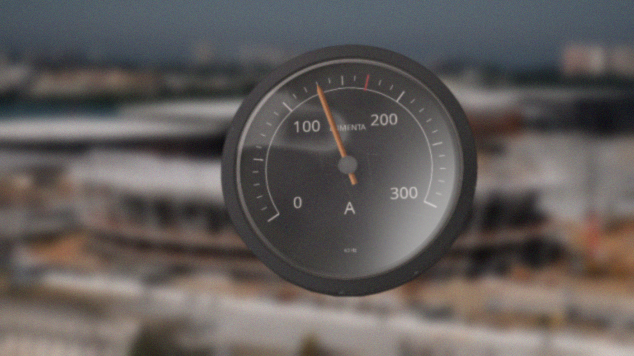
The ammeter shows 130 A
